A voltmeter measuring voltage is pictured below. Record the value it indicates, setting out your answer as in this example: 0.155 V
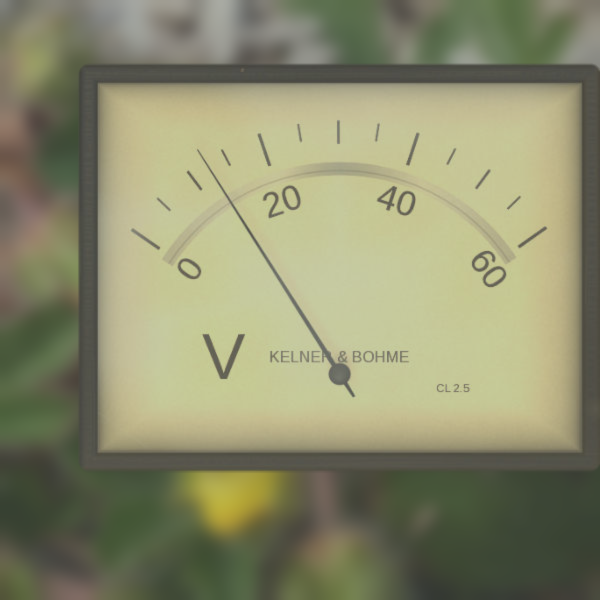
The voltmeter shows 12.5 V
